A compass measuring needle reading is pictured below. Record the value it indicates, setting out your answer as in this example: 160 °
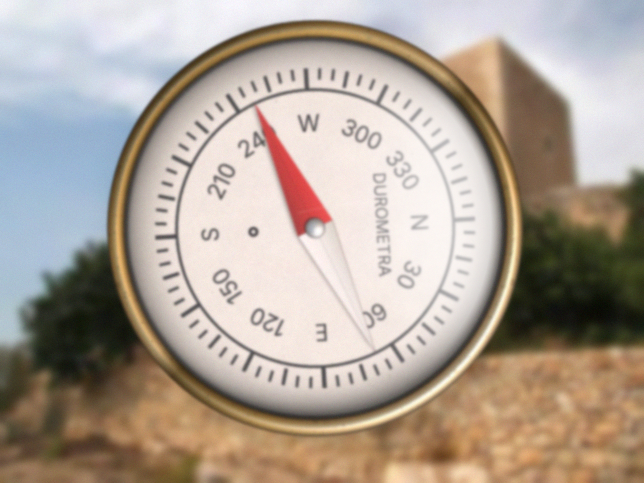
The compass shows 247.5 °
